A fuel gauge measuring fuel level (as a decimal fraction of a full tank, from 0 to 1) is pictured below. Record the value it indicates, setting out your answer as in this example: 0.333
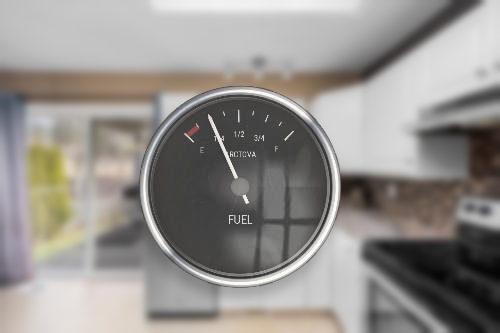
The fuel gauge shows 0.25
